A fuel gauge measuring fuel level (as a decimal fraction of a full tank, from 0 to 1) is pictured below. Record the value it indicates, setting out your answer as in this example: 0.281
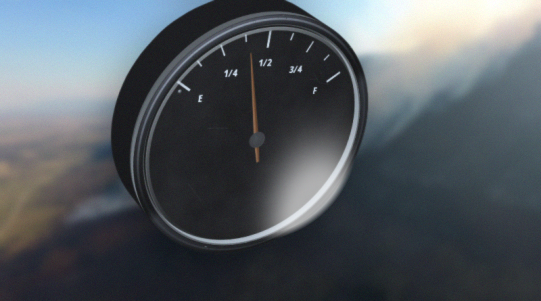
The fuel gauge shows 0.375
